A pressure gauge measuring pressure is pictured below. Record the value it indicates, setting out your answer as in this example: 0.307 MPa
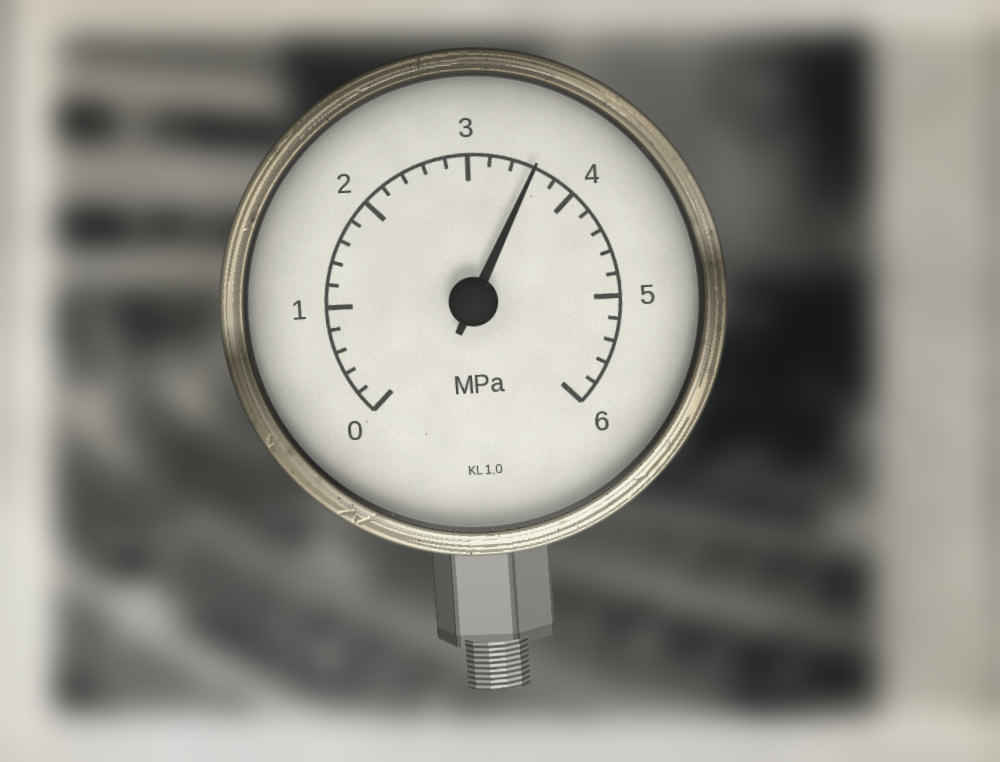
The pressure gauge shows 3.6 MPa
